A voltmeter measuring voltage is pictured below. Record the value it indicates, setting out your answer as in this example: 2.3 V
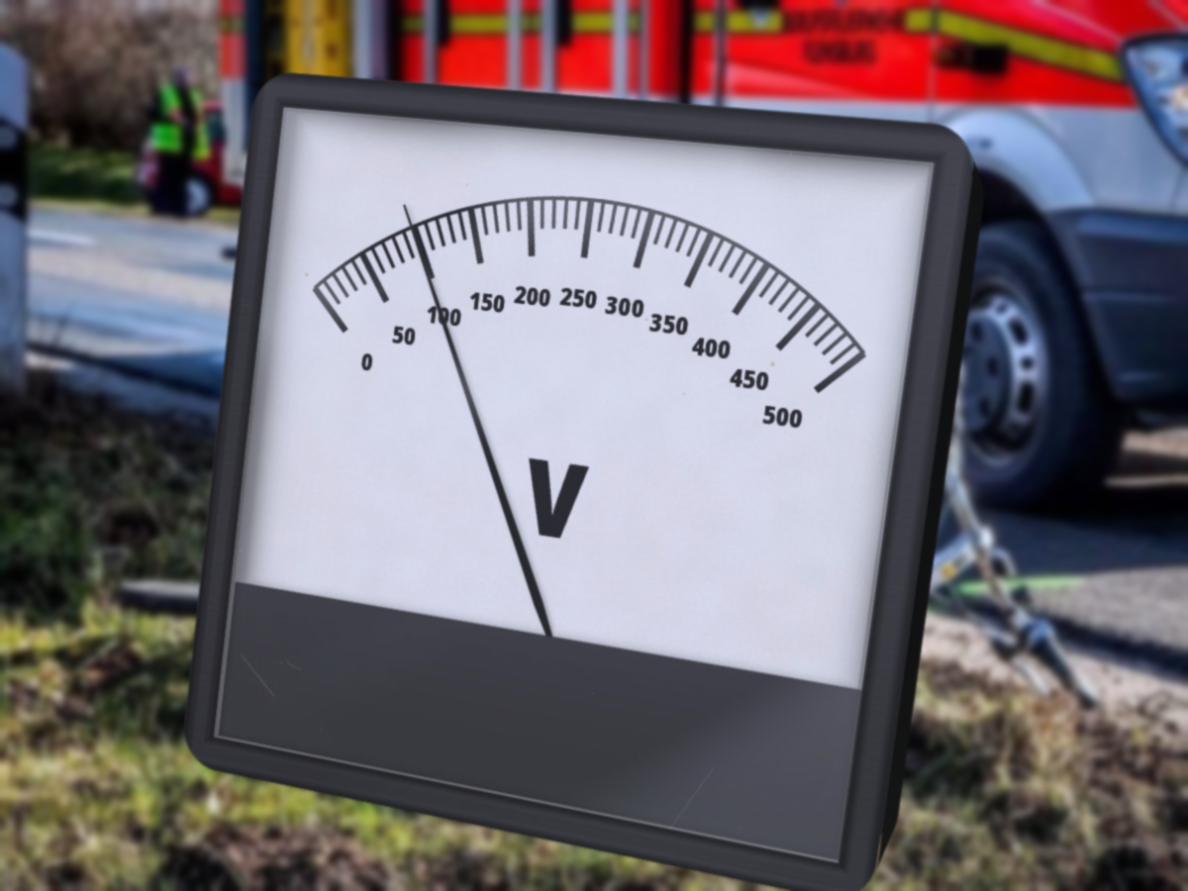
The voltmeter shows 100 V
